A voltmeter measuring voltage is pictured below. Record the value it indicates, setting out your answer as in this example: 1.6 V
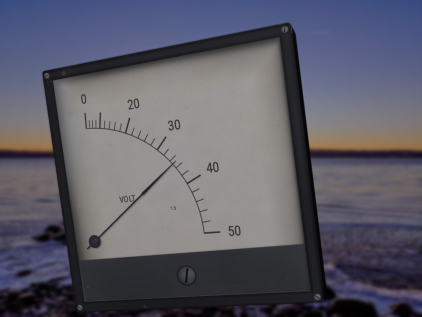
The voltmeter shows 35 V
